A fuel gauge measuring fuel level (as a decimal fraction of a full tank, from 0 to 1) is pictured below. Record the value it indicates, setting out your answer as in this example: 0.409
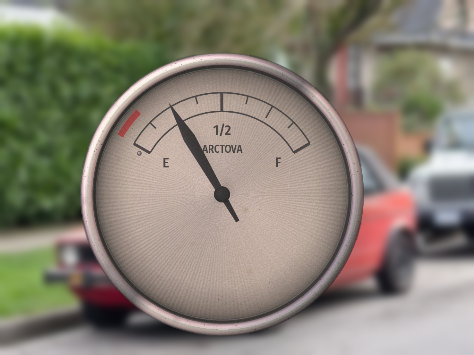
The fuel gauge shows 0.25
